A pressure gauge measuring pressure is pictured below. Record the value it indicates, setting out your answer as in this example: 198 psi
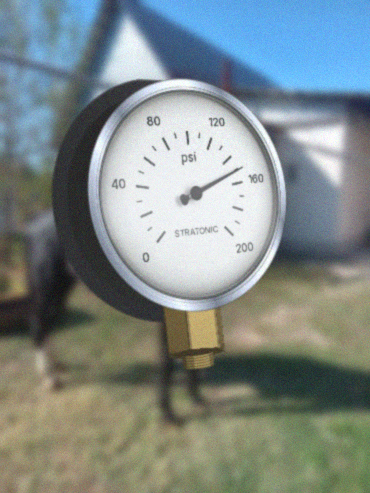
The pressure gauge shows 150 psi
